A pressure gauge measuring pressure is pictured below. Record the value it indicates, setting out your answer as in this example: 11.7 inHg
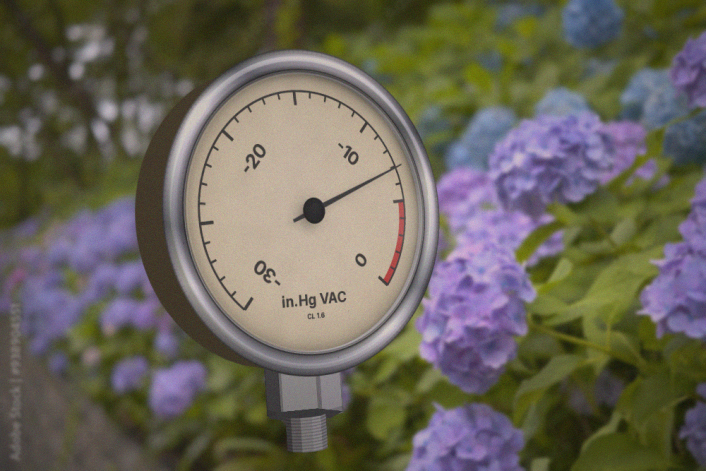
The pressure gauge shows -7 inHg
